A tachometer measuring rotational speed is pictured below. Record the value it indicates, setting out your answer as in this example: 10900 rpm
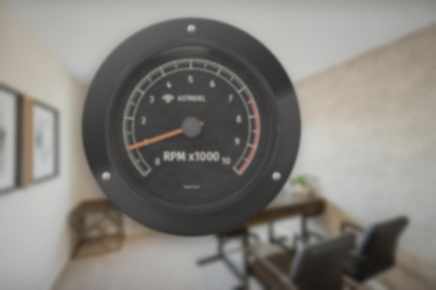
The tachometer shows 1000 rpm
